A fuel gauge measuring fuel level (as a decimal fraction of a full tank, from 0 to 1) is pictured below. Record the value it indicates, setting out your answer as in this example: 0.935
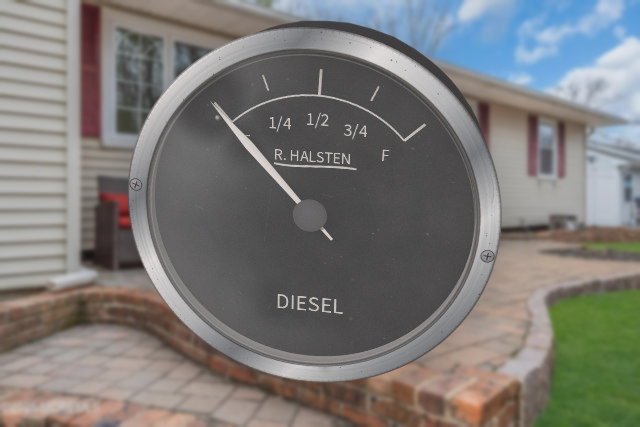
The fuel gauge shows 0
